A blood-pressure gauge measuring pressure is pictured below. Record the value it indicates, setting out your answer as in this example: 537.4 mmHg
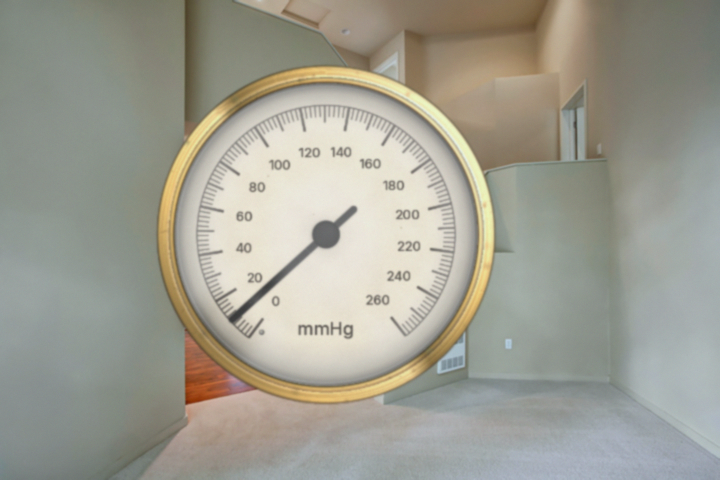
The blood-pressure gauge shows 10 mmHg
